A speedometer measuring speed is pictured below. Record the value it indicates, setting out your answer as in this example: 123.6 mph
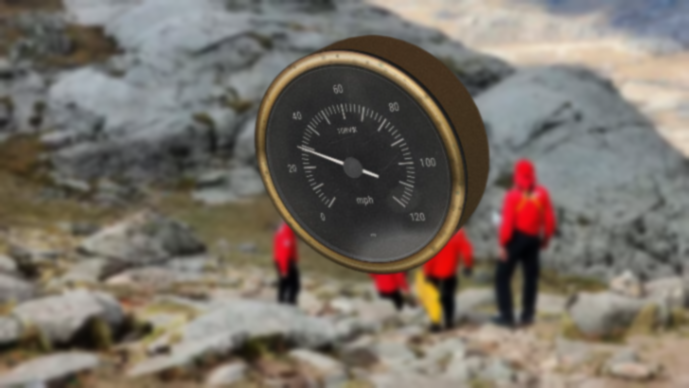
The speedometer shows 30 mph
